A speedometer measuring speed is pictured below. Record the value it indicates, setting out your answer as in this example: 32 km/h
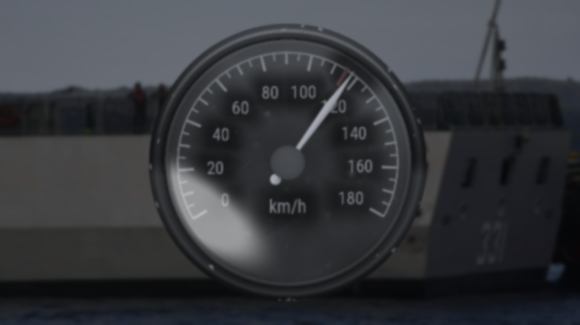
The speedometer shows 117.5 km/h
